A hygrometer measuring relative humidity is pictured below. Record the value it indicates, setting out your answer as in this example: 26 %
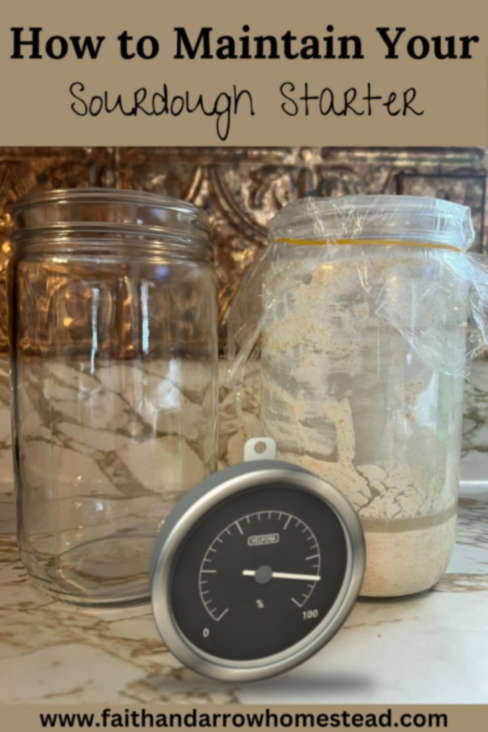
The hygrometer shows 88 %
